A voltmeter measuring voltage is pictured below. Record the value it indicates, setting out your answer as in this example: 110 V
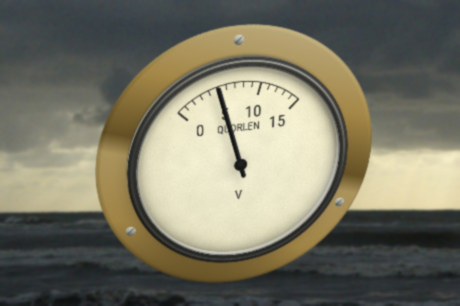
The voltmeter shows 5 V
